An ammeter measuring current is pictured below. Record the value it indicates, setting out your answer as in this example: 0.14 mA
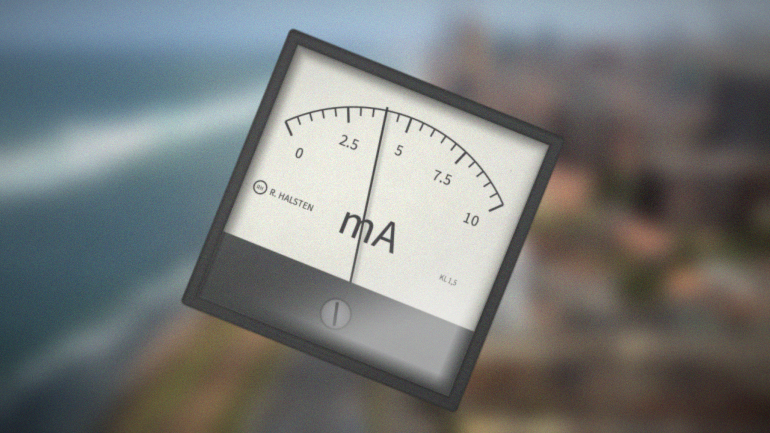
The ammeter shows 4 mA
